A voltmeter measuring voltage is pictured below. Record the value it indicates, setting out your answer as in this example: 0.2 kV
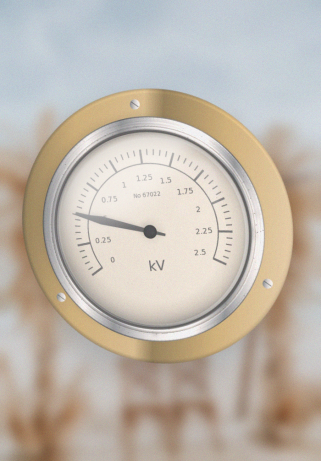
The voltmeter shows 0.5 kV
